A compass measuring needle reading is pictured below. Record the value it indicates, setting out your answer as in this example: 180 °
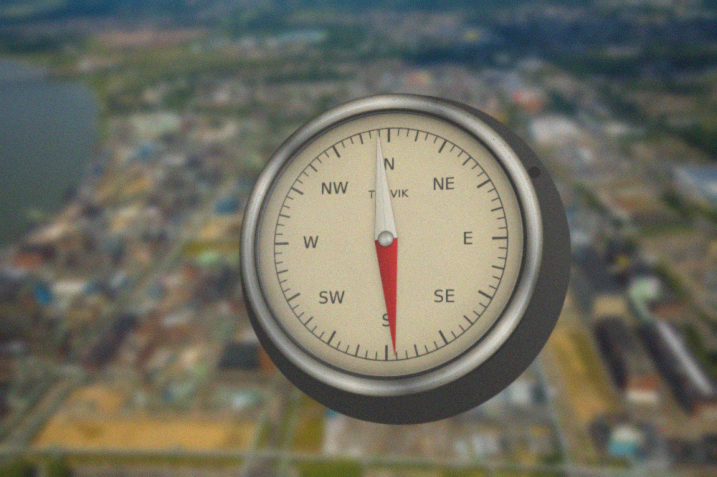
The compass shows 175 °
